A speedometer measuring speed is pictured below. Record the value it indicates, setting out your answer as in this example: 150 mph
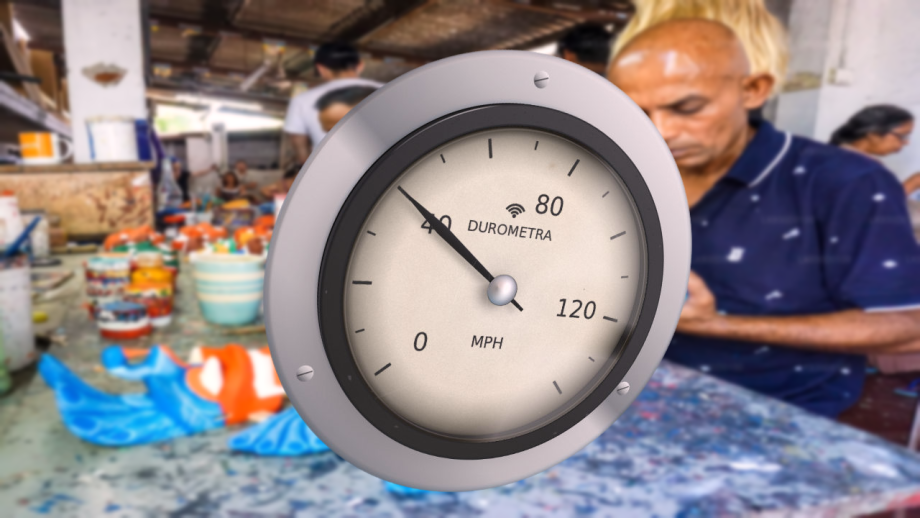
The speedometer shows 40 mph
